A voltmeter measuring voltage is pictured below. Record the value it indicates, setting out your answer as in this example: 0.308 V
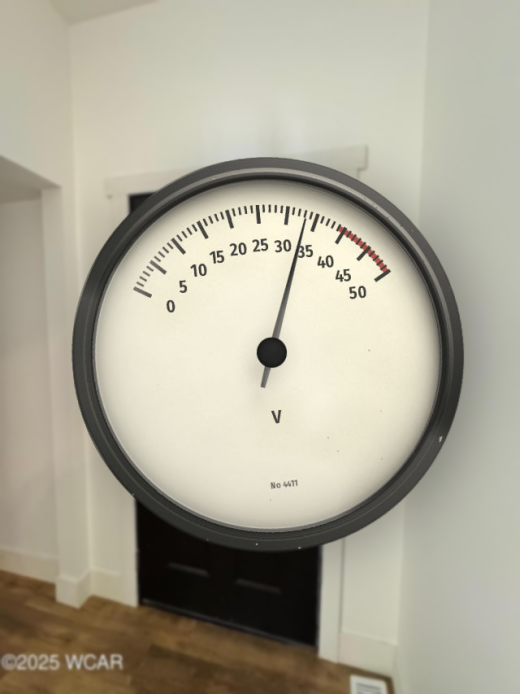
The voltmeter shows 33 V
